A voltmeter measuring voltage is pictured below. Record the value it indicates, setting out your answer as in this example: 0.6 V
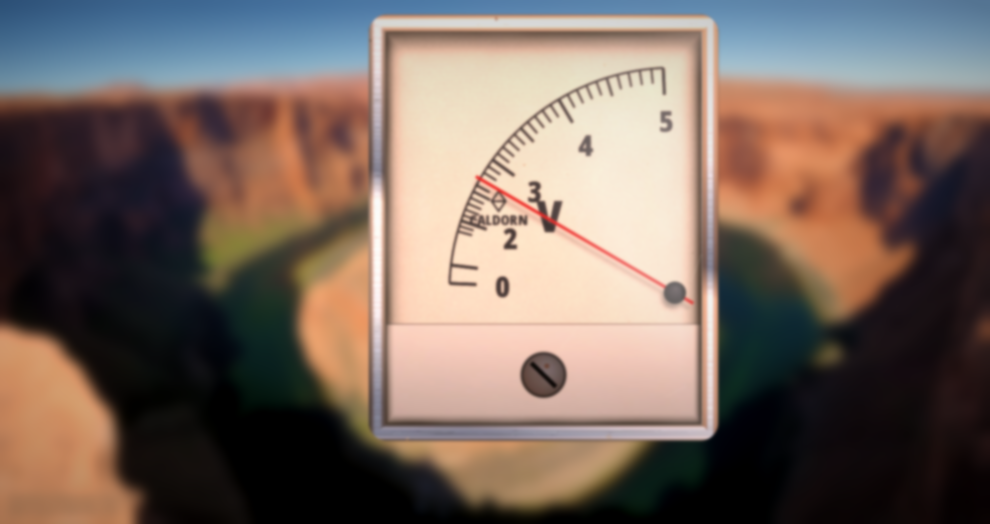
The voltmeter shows 2.7 V
